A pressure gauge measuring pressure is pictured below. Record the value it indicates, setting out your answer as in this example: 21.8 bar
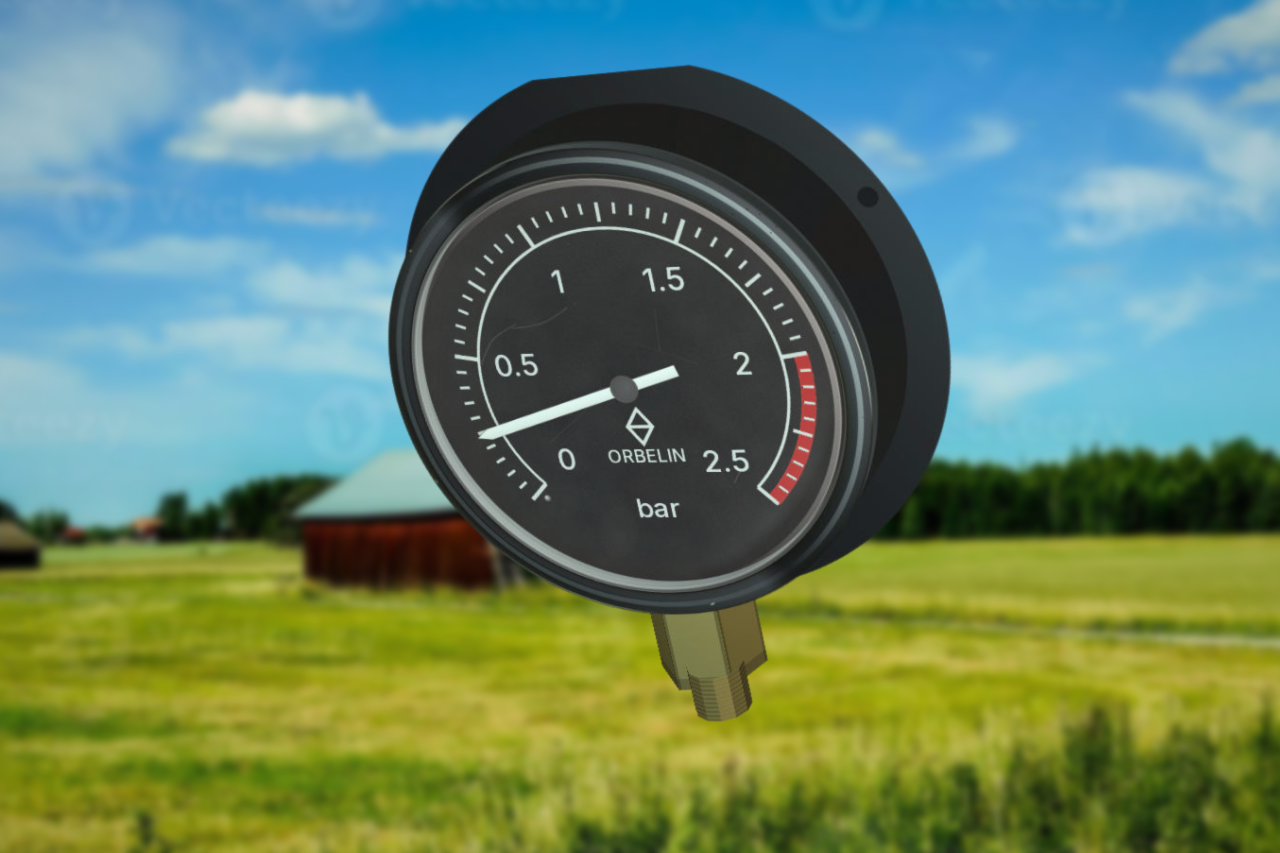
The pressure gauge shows 0.25 bar
